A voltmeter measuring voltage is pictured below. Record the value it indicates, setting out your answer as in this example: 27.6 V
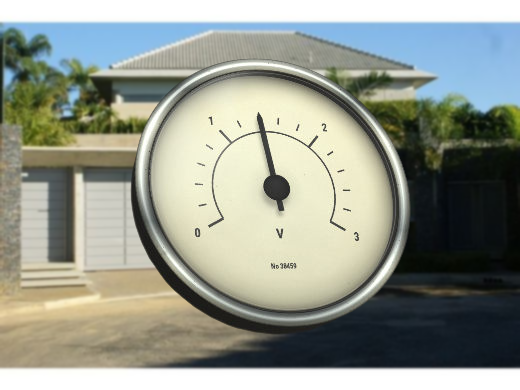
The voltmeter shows 1.4 V
